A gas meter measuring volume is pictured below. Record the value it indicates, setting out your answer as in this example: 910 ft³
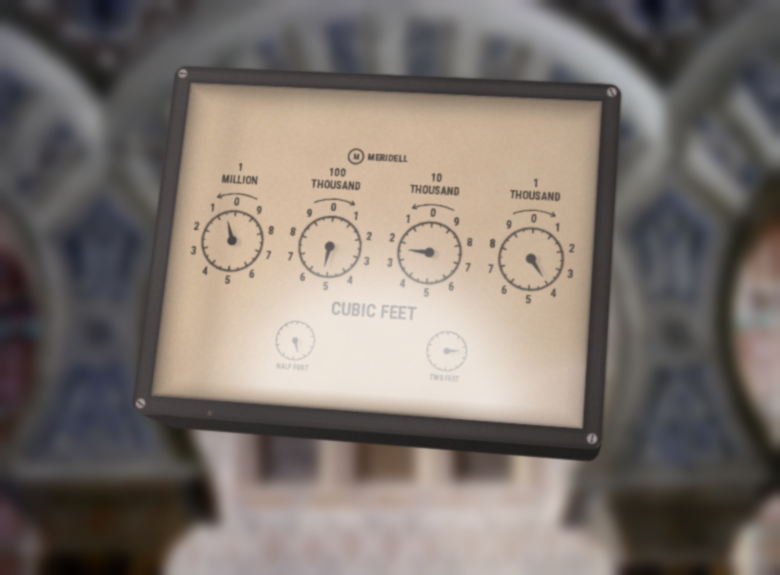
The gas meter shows 52400 ft³
